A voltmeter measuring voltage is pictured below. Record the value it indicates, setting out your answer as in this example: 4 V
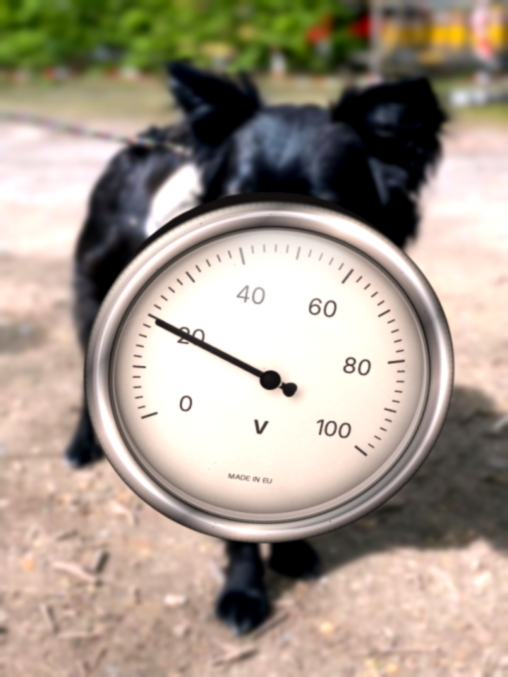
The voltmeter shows 20 V
